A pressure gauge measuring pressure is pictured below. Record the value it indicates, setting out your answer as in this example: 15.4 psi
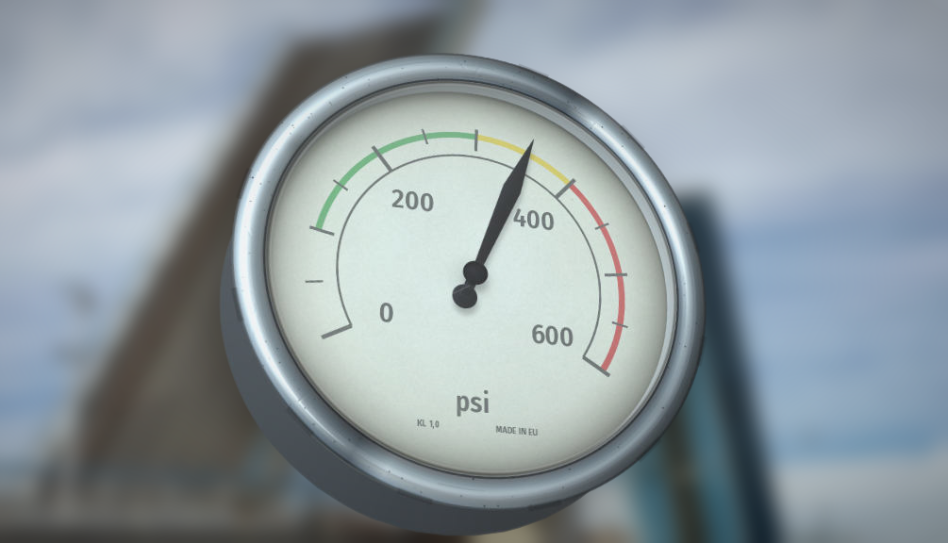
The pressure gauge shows 350 psi
